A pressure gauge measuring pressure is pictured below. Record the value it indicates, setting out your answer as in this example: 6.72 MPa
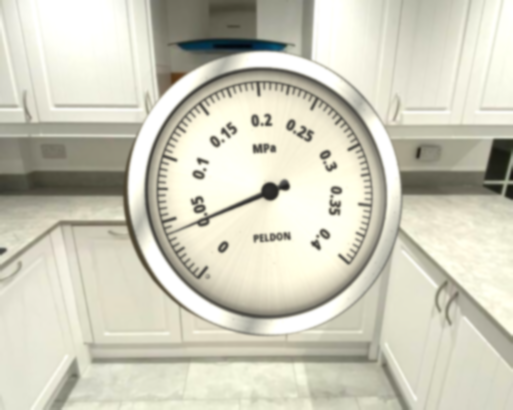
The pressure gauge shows 0.04 MPa
